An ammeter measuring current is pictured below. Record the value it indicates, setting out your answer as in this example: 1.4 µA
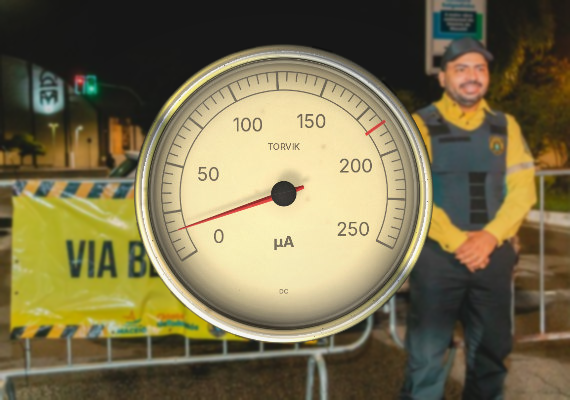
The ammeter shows 15 µA
